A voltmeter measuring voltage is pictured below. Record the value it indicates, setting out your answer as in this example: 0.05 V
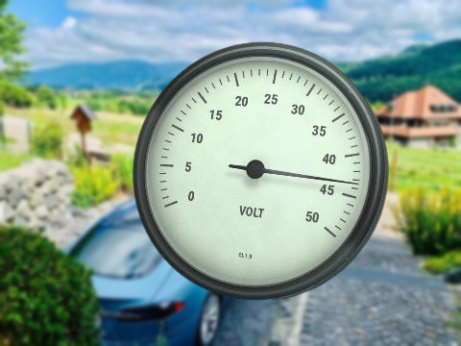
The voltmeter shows 43.5 V
